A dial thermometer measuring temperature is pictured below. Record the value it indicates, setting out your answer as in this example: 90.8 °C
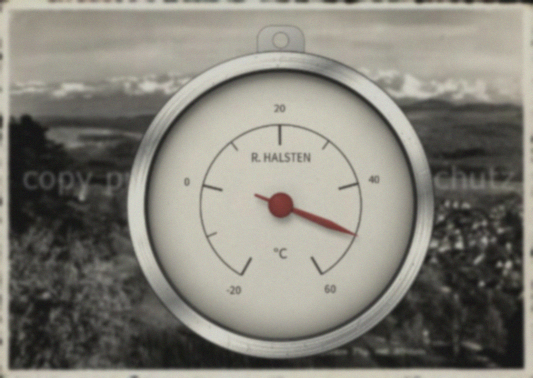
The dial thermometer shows 50 °C
